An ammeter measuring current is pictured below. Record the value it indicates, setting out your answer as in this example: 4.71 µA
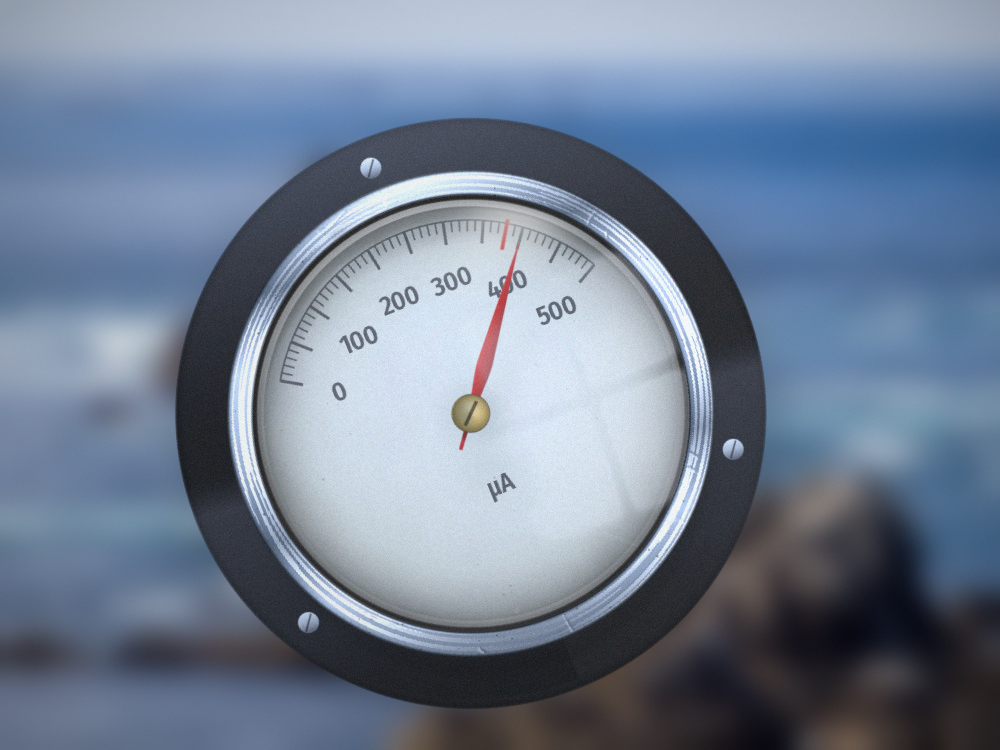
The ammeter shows 400 µA
